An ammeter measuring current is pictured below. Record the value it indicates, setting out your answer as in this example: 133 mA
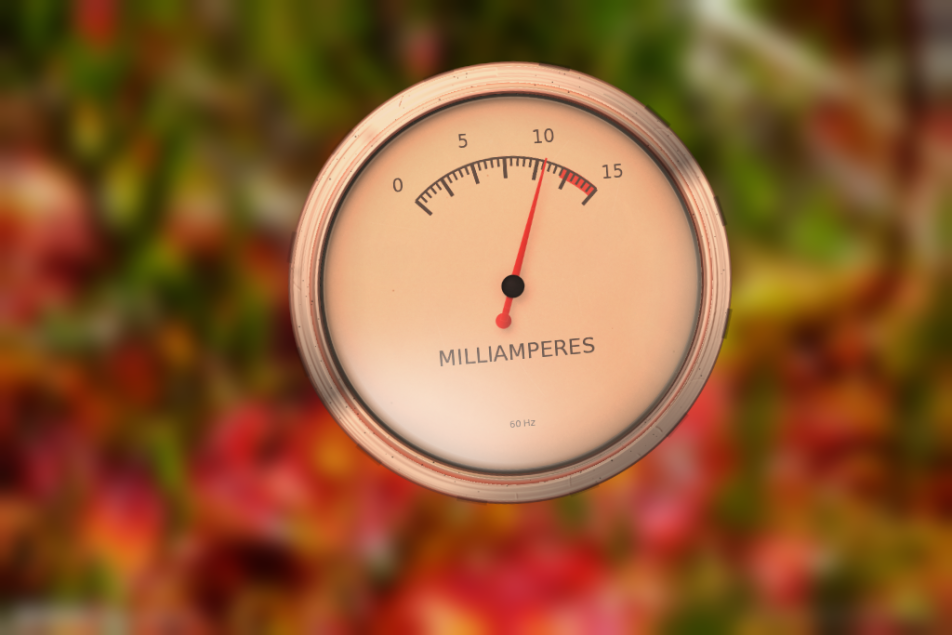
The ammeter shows 10.5 mA
